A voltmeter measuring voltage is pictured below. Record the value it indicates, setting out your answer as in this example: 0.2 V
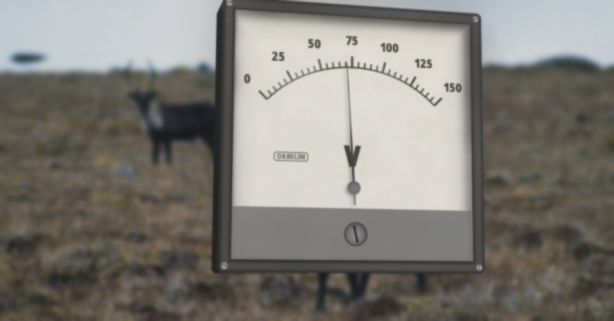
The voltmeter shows 70 V
